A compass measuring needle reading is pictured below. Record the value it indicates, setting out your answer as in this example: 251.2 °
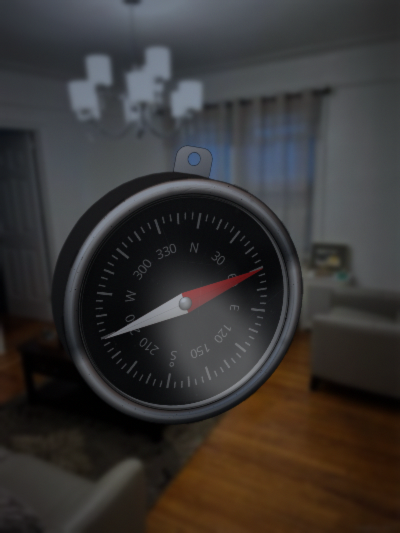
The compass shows 60 °
